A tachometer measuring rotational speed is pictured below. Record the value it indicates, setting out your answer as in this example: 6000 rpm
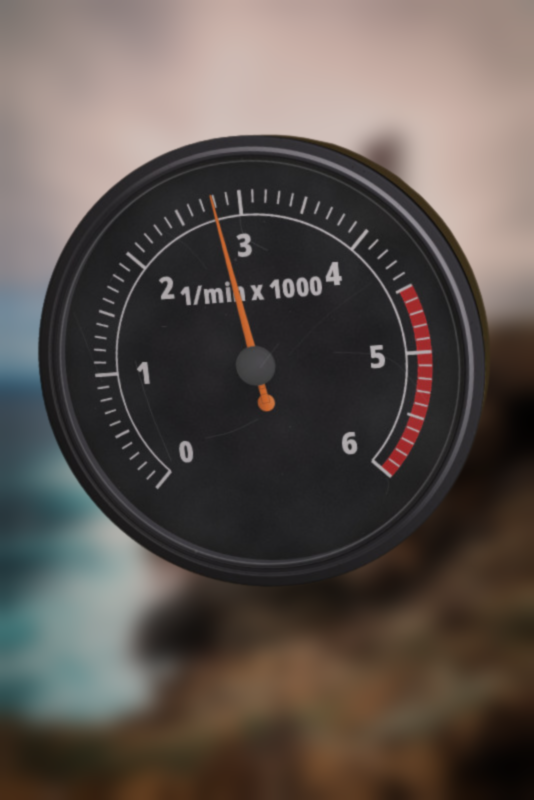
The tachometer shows 2800 rpm
